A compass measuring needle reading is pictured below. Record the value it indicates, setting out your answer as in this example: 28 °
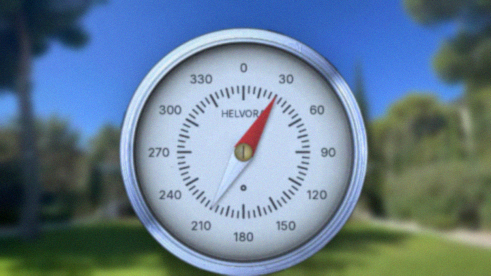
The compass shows 30 °
